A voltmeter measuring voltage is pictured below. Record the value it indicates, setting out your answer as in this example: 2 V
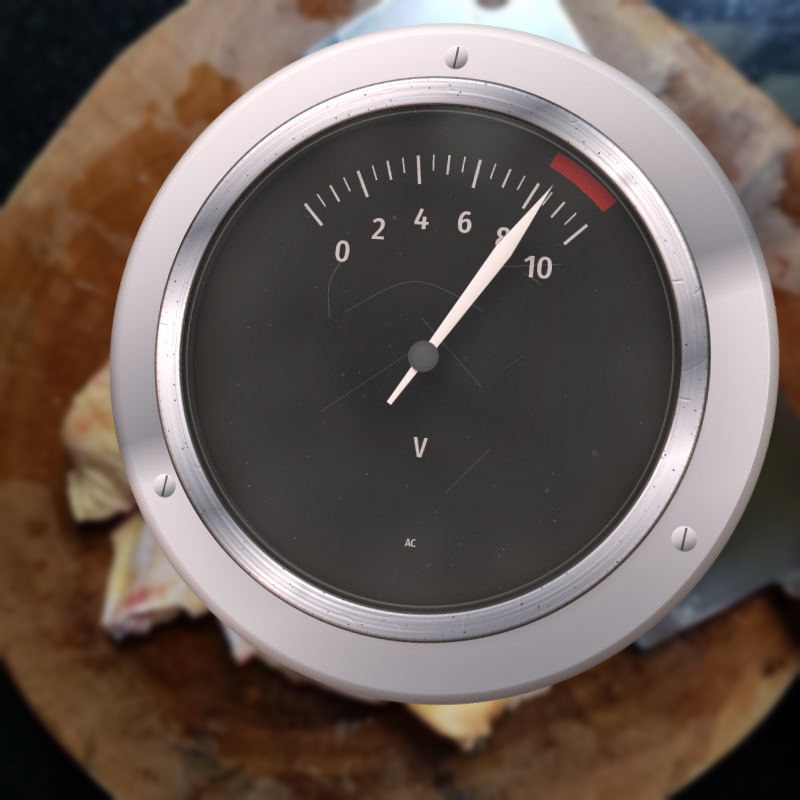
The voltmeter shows 8.5 V
